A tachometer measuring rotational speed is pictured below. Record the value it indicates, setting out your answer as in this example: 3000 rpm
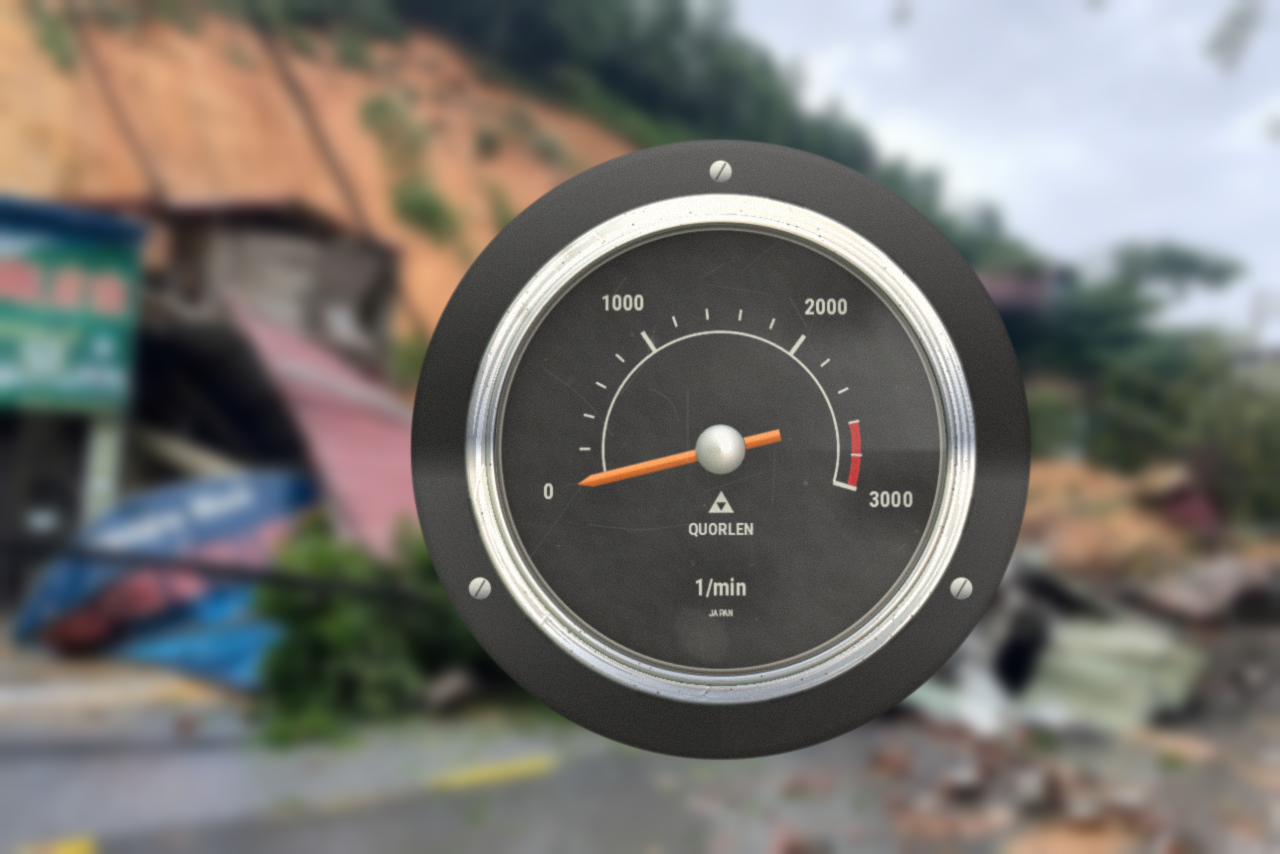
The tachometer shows 0 rpm
